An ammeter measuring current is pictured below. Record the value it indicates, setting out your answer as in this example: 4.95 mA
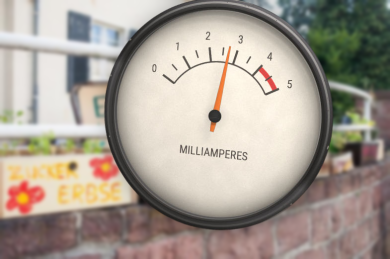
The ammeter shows 2.75 mA
